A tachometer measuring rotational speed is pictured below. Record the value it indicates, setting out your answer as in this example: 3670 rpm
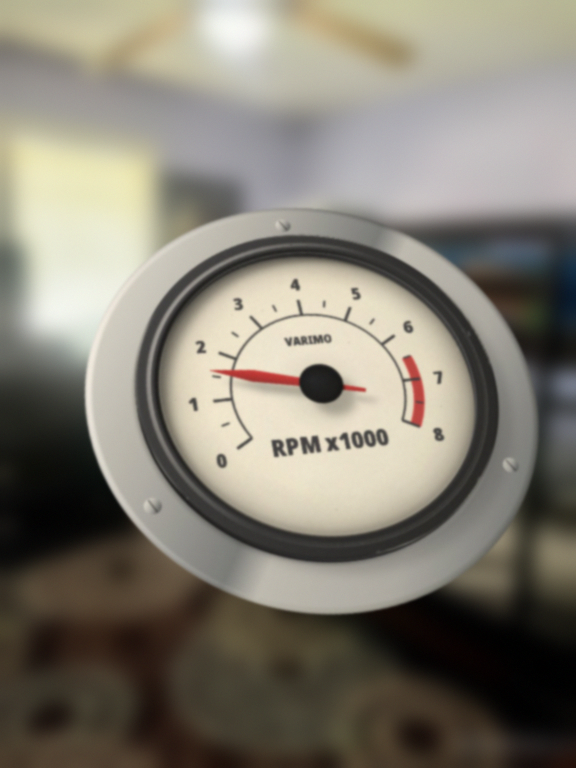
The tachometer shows 1500 rpm
